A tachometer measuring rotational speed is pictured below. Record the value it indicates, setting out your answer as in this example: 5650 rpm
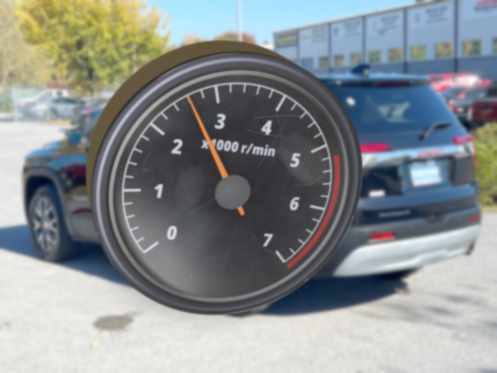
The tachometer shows 2600 rpm
